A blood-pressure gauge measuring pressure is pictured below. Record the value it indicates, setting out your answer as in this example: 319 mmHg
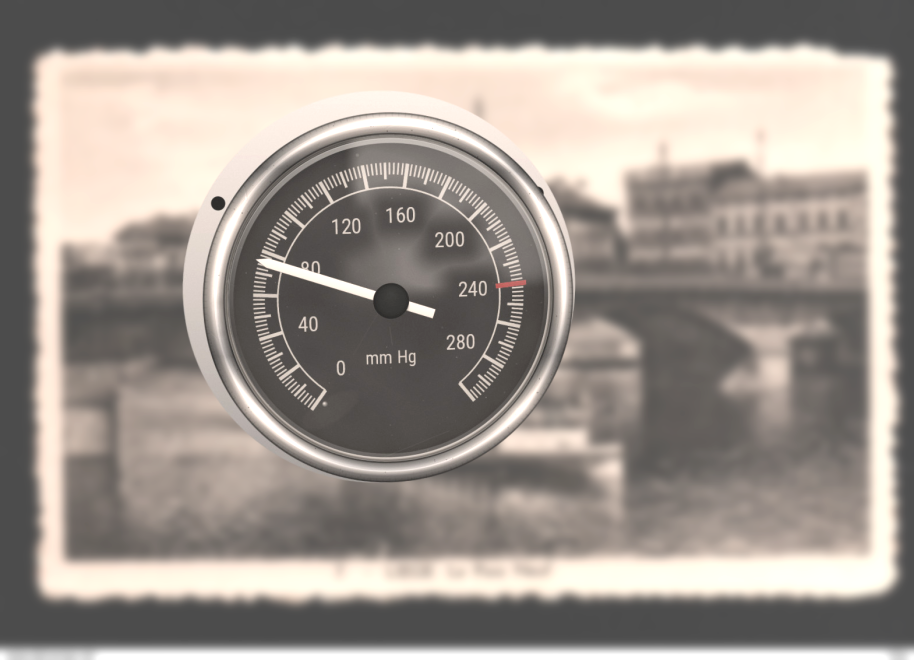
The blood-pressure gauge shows 76 mmHg
